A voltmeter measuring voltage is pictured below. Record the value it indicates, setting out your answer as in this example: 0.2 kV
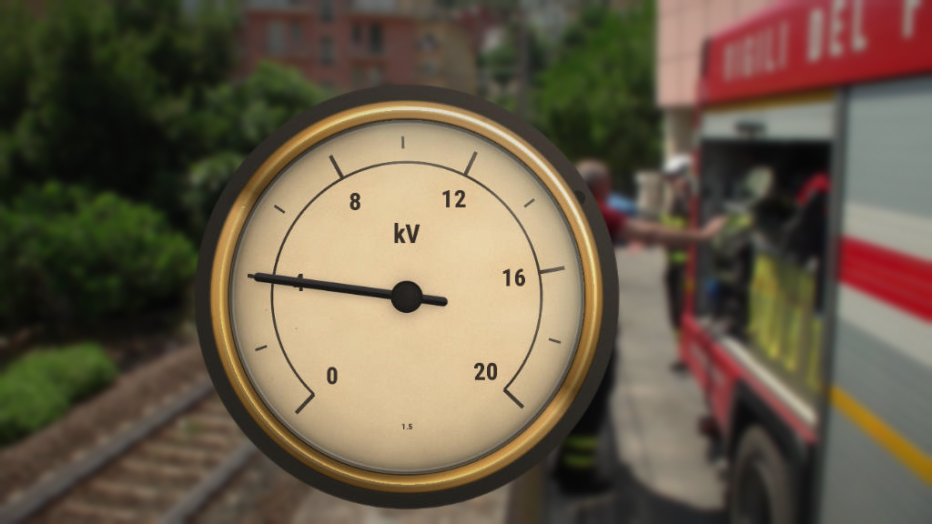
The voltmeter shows 4 kV
